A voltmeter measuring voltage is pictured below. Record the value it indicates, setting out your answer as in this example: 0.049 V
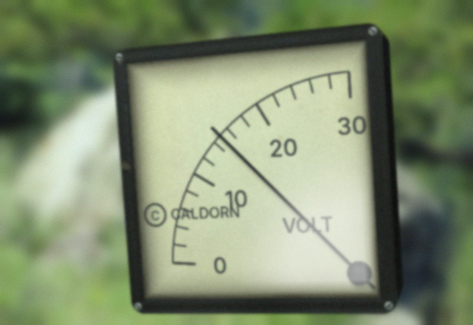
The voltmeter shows 15 V
